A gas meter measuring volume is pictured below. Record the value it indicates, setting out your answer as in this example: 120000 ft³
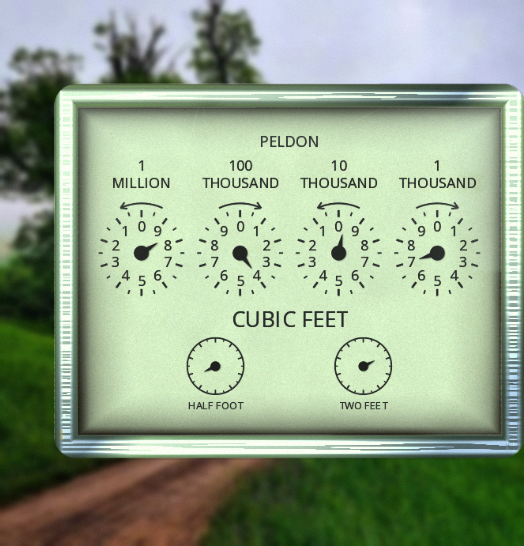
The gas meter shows 839700 ft³
